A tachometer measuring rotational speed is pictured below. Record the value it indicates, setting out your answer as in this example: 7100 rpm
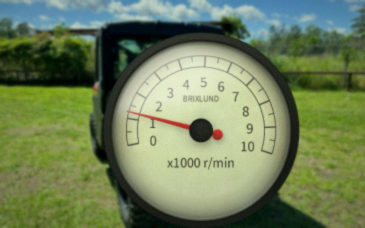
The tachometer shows 1250 rpm
